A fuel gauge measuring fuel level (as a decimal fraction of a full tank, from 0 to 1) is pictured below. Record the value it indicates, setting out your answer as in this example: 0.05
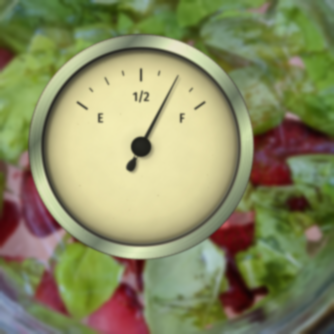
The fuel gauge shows 0.75
